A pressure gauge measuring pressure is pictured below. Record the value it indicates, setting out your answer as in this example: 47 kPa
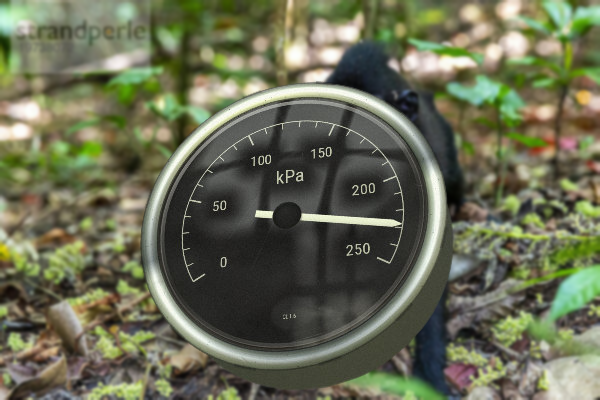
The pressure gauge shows 230 kPa
